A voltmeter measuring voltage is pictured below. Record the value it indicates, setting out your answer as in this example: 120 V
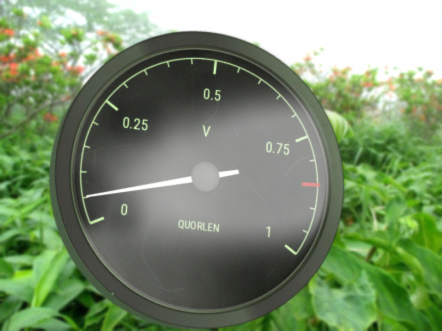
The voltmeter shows 0.05 V
